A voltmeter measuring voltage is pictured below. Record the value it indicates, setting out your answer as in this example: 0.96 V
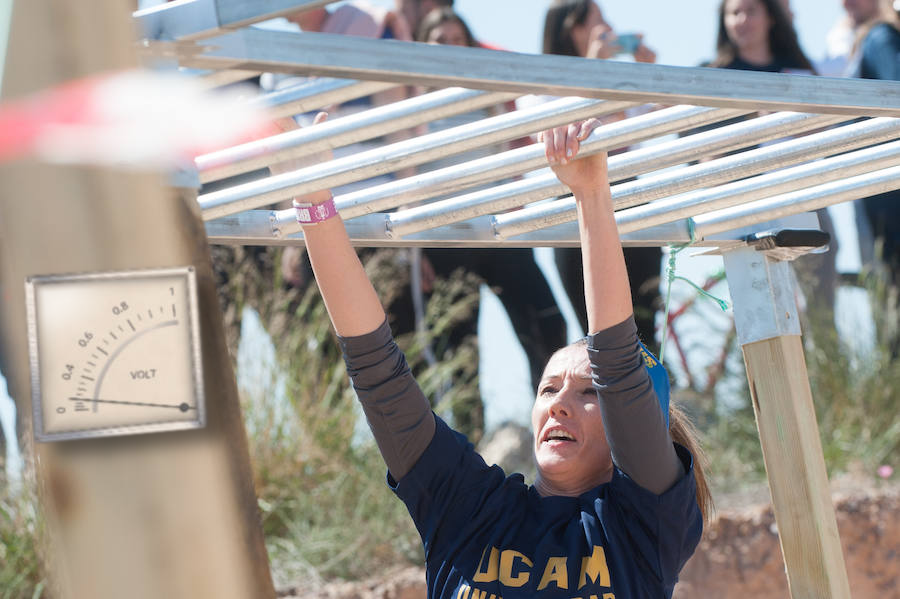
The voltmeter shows 0.2 V
